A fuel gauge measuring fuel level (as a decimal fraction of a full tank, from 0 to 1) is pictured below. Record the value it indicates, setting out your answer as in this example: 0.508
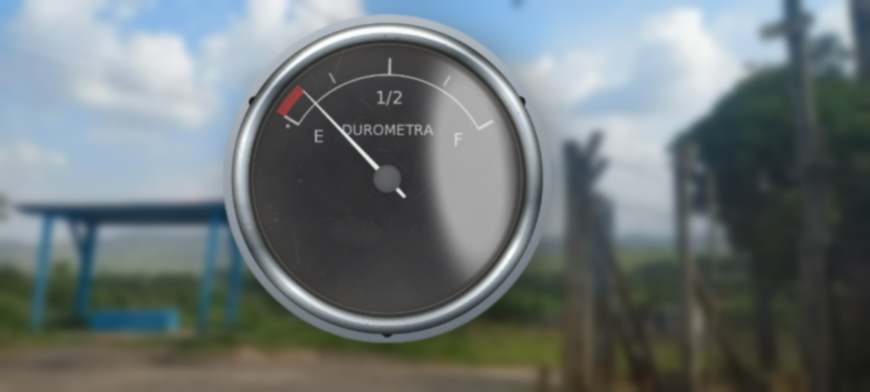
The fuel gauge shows 0.125
